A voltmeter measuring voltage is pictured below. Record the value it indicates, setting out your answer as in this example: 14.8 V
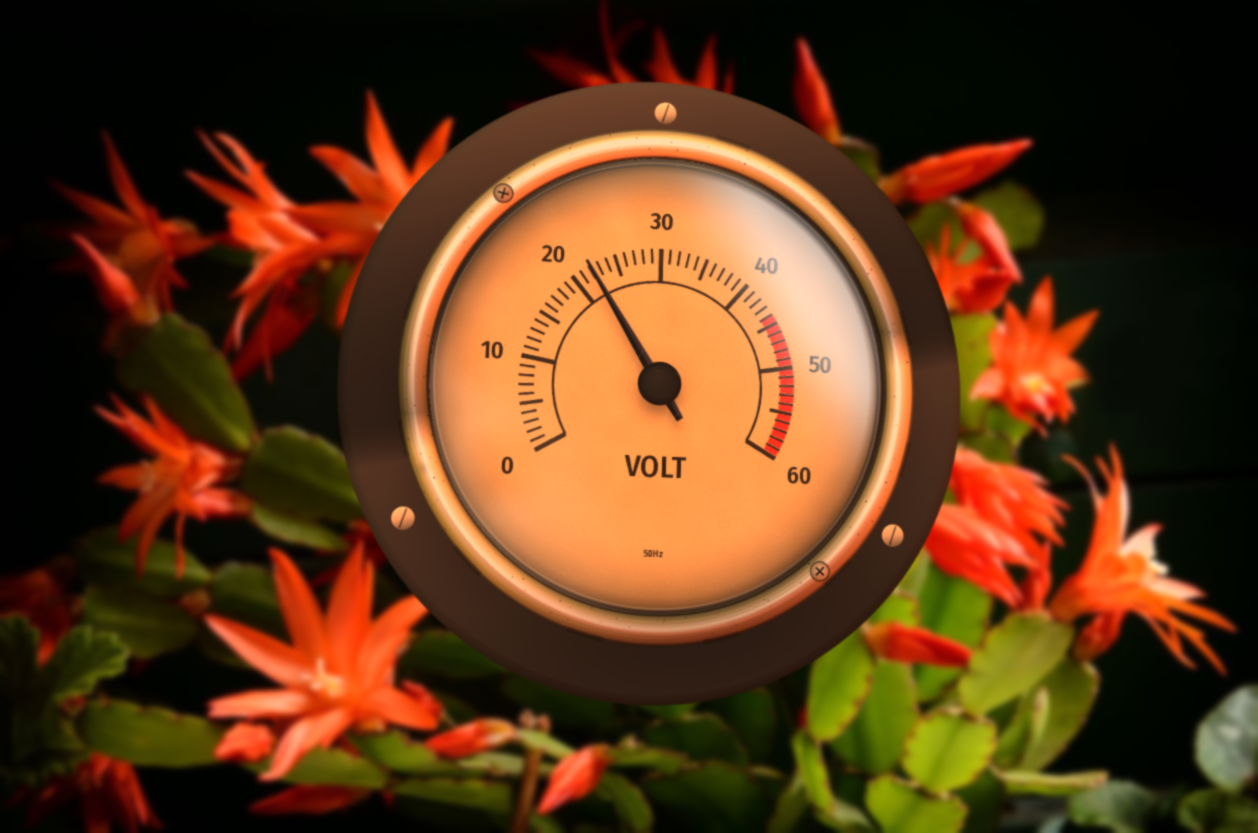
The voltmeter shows 22 V
